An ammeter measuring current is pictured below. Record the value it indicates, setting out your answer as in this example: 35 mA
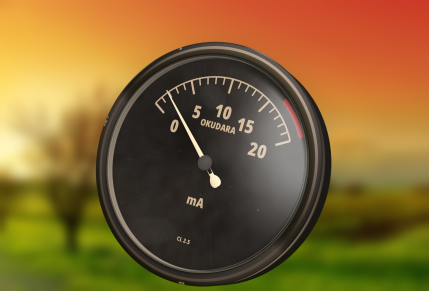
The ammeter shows 2 mA
